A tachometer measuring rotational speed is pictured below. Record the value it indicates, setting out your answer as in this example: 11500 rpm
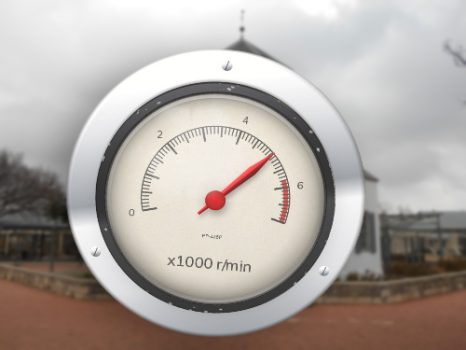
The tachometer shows 5000 rpm
